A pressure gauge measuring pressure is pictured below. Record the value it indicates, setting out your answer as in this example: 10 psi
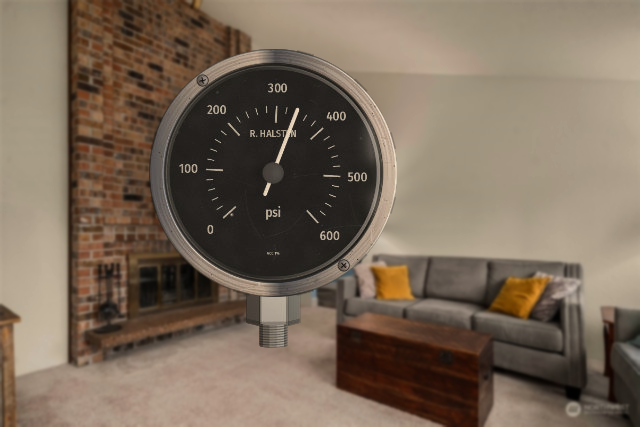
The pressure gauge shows 340 psi
